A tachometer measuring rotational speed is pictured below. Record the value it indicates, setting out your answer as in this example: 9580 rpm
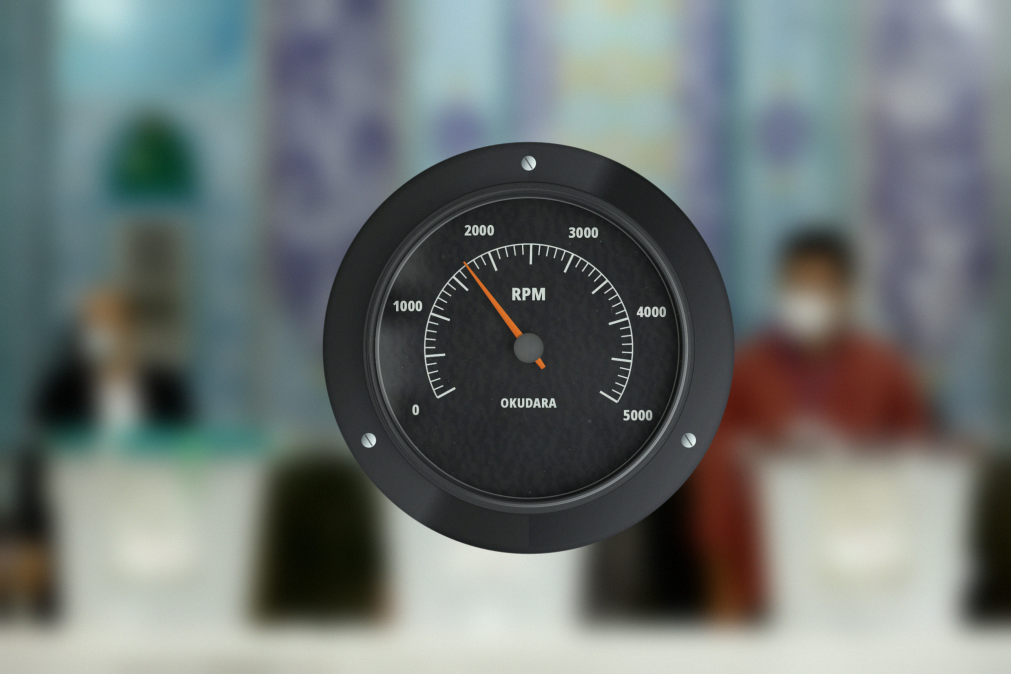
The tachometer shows 1700 rpm
